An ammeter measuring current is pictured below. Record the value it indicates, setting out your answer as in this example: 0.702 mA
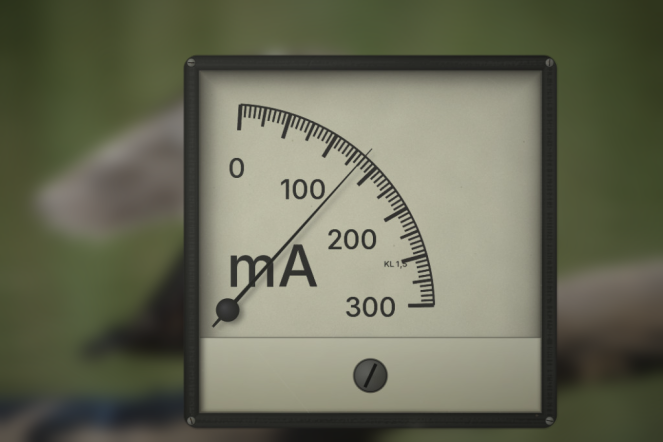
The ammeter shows 135 mA
